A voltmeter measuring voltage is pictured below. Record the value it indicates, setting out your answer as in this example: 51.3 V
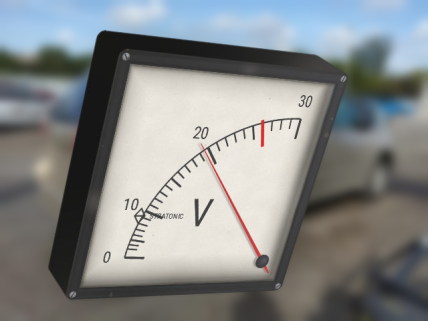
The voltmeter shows 19.5 V
